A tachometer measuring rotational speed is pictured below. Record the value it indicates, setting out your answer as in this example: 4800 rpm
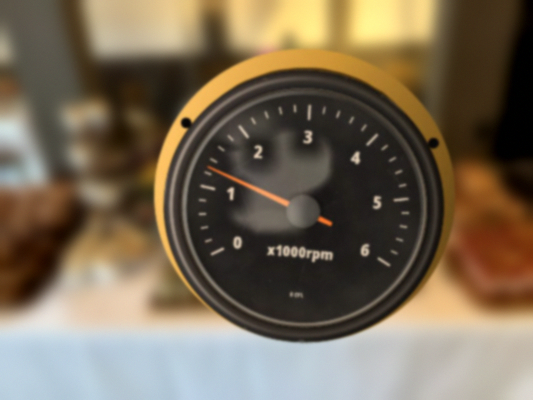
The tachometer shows 1300 rpm
